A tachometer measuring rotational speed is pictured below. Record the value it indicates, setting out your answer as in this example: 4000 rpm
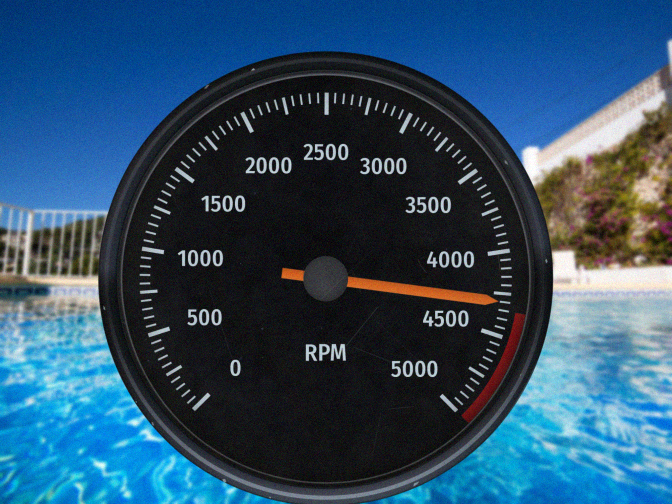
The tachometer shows 4300 rpm
